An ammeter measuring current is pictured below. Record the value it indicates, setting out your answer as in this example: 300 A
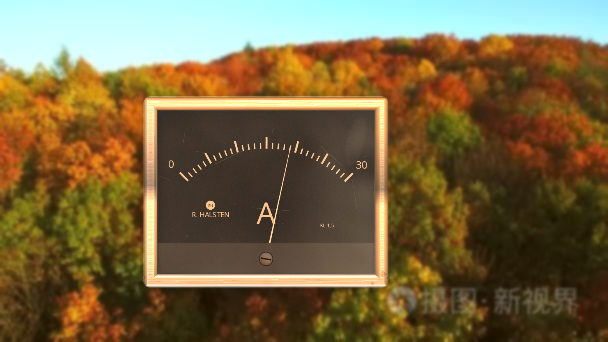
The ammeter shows 19 A
